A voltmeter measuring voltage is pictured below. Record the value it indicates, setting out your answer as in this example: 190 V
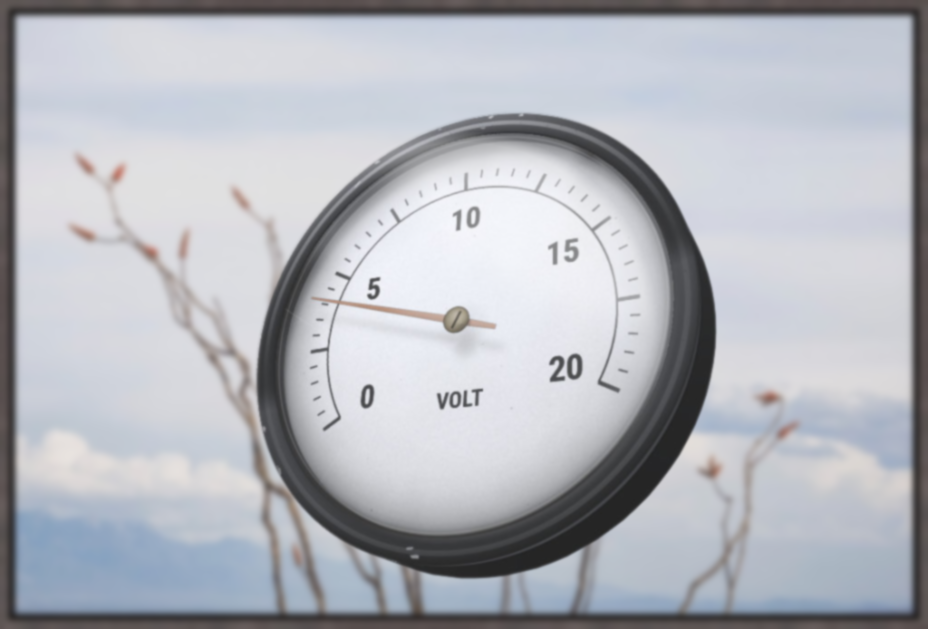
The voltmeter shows 4 V
